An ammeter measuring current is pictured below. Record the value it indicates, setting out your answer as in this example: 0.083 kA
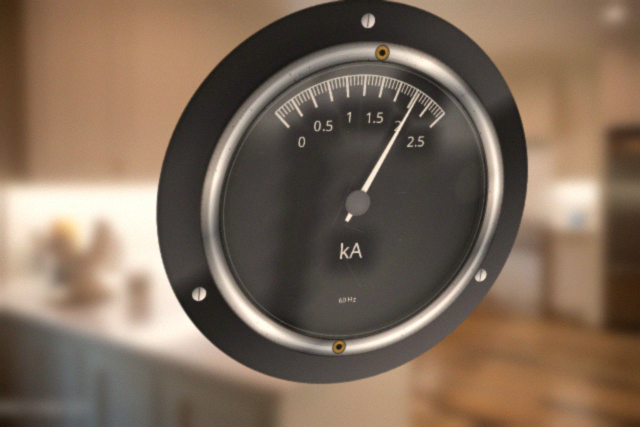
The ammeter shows 2 kA
